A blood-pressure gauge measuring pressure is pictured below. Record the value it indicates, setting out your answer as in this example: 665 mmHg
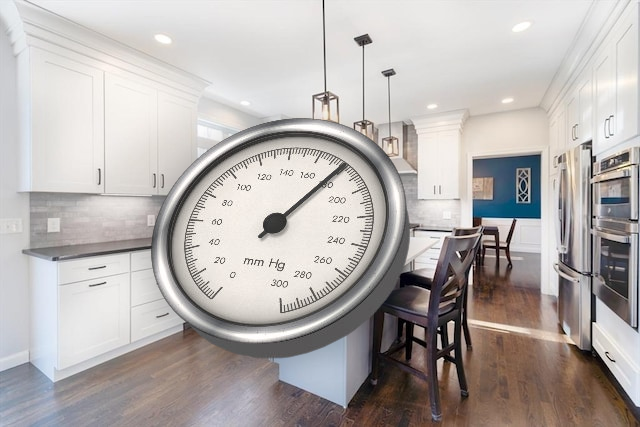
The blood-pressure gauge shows 180 mmHg
